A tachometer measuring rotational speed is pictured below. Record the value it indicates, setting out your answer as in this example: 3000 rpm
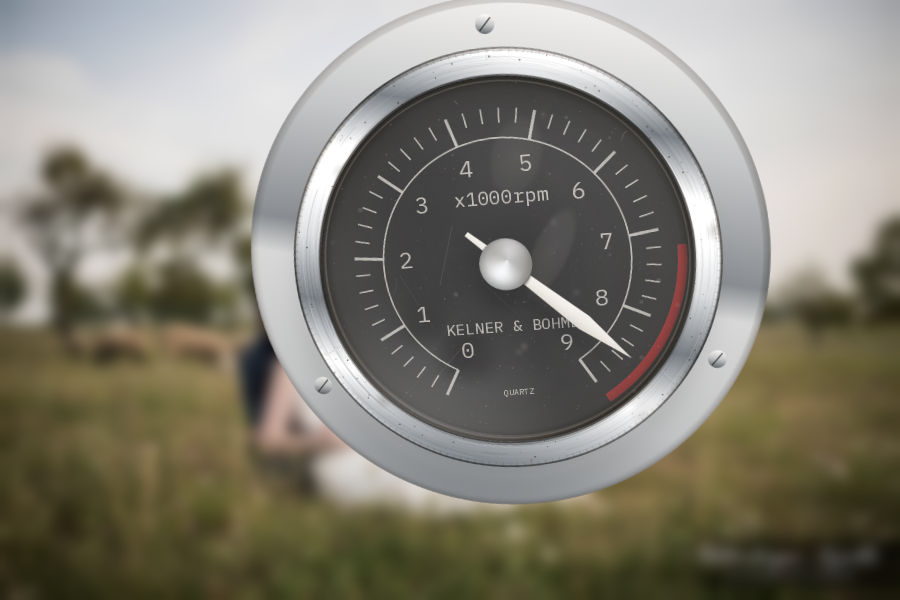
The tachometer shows 8500 rpm
